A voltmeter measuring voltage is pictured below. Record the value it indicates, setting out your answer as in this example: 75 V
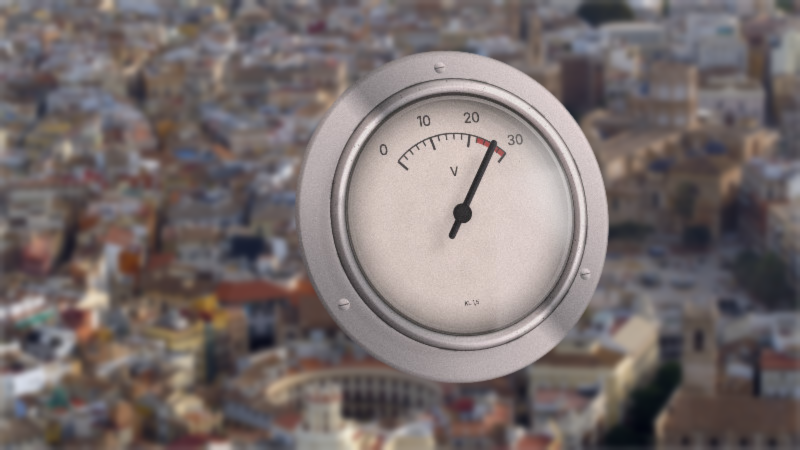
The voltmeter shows 26 V
